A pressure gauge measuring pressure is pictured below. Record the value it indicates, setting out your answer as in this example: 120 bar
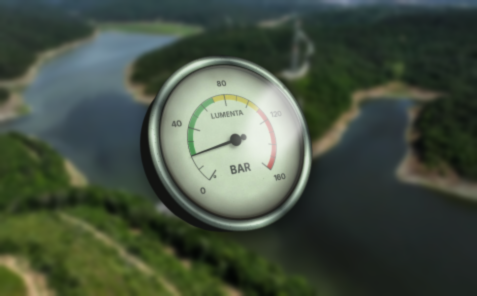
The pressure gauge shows 20 bar
